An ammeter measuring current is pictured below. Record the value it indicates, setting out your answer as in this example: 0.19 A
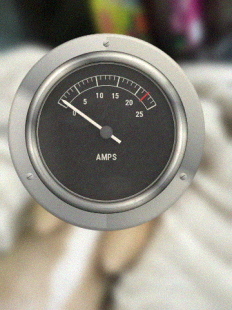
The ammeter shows 1 A
